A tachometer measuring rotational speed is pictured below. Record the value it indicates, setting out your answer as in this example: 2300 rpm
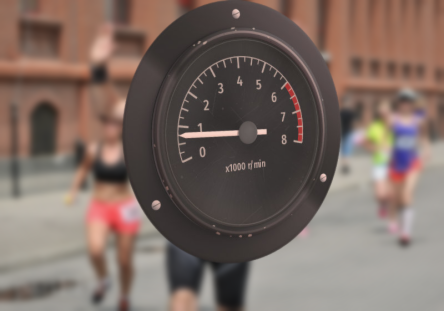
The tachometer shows 750 rpm
